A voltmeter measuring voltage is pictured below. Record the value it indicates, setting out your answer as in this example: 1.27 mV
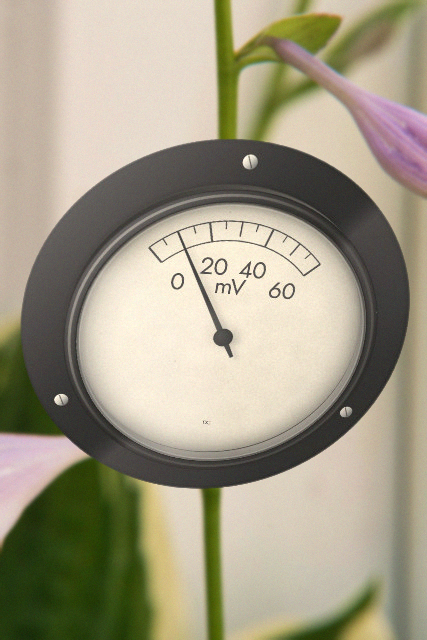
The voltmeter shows 10 mV
